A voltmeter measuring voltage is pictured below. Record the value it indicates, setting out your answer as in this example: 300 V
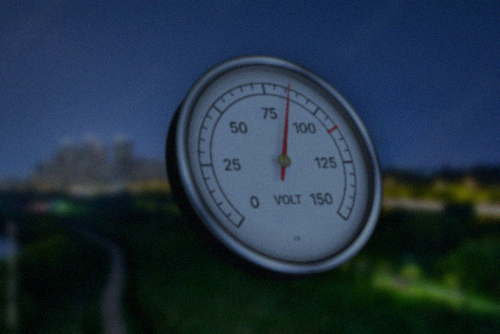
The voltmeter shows 85 V
